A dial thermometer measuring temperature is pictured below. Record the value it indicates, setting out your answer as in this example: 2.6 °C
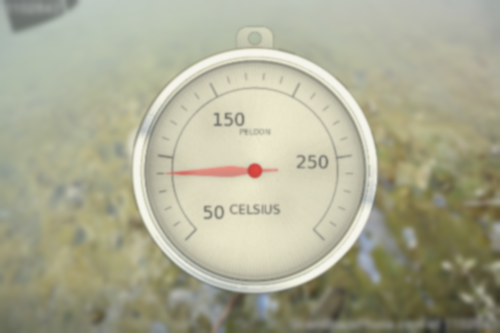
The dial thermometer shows 90 °C
